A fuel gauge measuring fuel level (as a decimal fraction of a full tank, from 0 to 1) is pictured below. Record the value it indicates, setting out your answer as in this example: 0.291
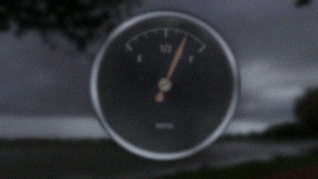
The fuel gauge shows 0.75
